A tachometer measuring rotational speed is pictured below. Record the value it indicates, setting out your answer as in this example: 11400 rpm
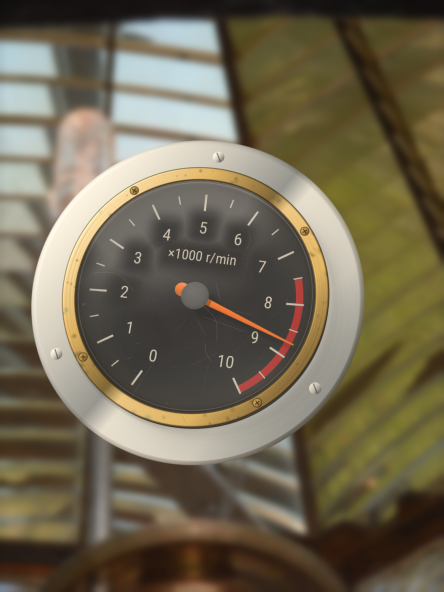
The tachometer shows 8750 rpm
